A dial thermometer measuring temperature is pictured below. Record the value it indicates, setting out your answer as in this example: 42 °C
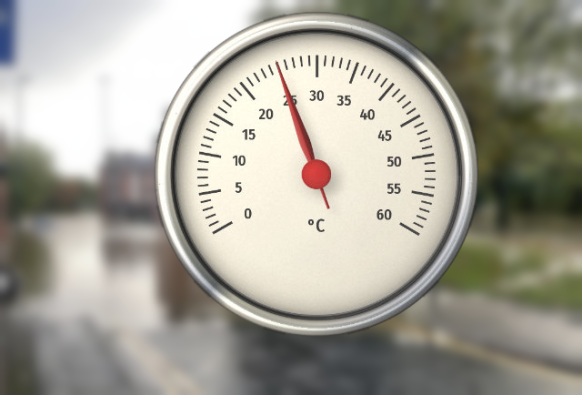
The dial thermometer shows 25 °C
